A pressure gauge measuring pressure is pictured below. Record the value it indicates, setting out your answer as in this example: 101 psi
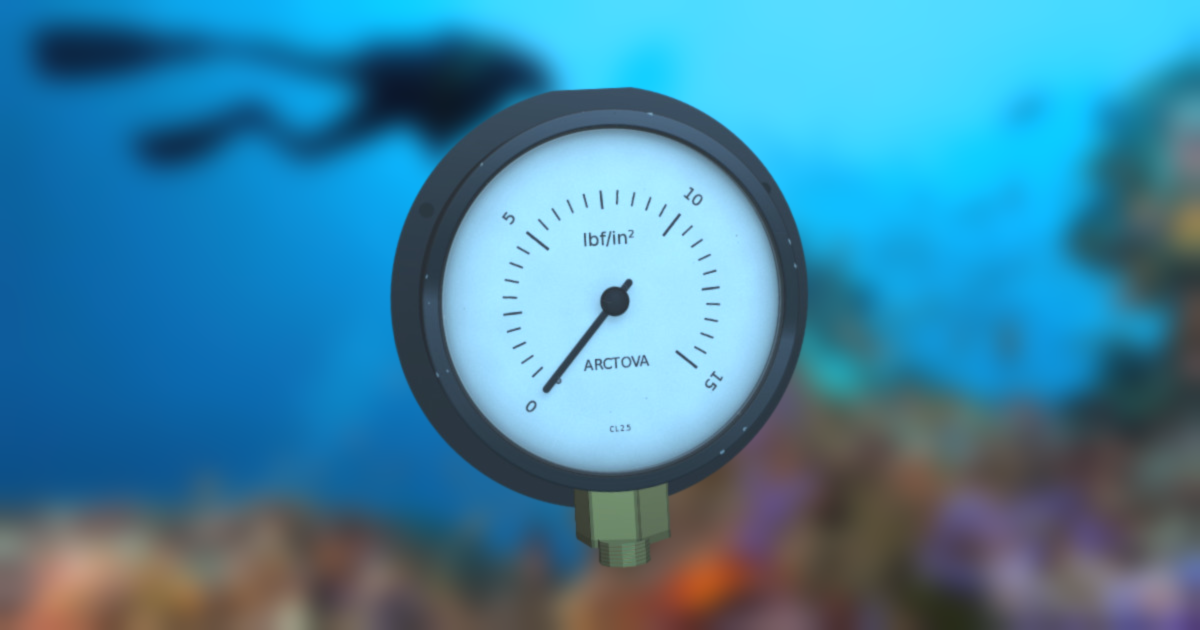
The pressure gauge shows 0 psi
